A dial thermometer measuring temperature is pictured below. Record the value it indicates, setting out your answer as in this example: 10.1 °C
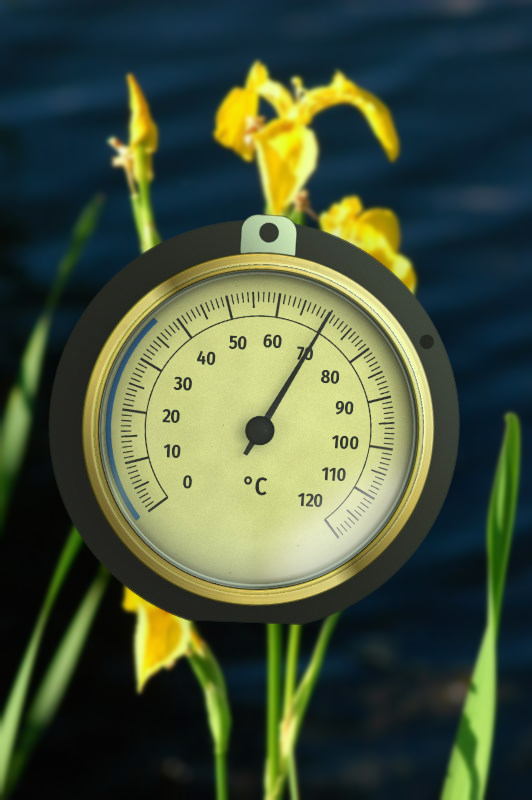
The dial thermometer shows 70 °C
